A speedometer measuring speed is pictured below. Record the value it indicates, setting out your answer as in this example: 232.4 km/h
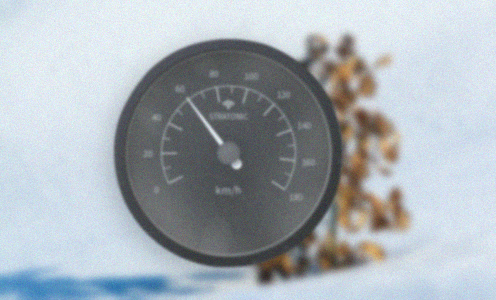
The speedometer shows 60 km/h
